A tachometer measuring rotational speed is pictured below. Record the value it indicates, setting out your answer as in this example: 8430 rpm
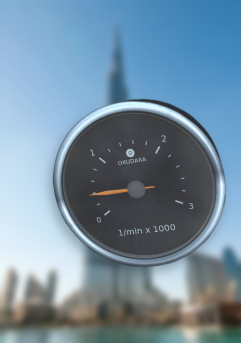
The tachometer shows 400 rpm
